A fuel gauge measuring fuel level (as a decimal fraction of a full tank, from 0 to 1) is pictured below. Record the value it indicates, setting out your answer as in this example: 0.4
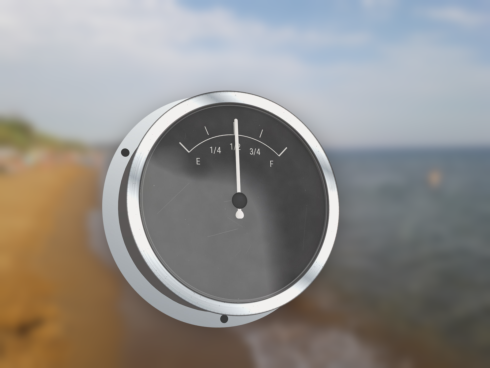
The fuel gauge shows 0.5
